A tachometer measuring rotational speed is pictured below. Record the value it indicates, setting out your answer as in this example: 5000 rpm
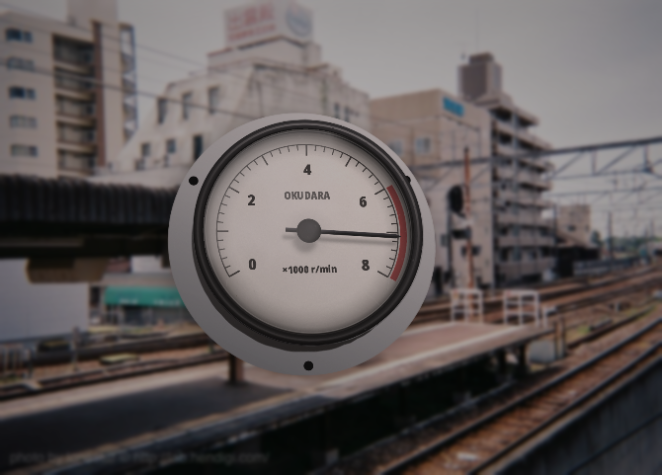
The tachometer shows 7100 rpm
